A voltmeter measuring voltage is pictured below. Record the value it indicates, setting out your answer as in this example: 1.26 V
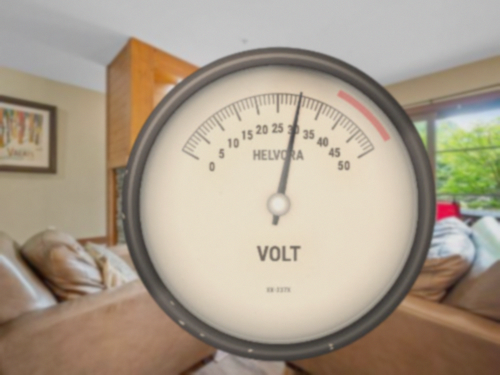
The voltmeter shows 30 V
